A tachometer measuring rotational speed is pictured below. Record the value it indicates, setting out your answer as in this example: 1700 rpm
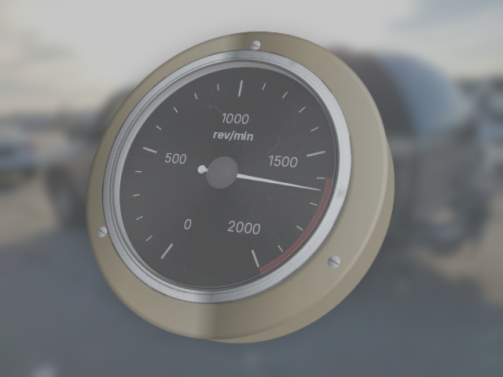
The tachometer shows 1650 rpm
